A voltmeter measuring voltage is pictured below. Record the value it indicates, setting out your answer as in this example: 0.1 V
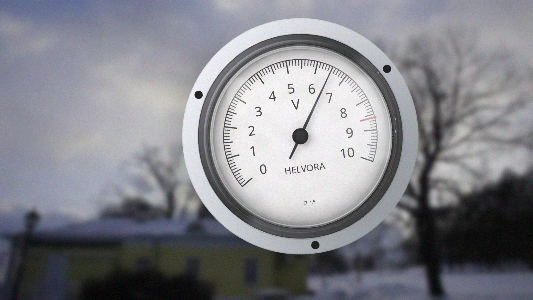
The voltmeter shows 6.5 V
